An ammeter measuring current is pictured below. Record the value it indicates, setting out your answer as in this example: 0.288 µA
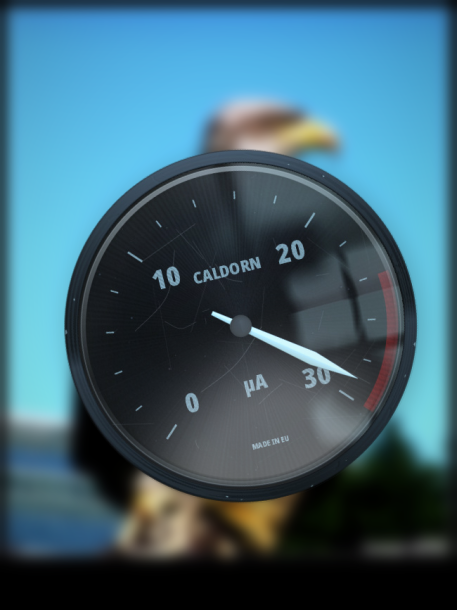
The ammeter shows 29 µA
